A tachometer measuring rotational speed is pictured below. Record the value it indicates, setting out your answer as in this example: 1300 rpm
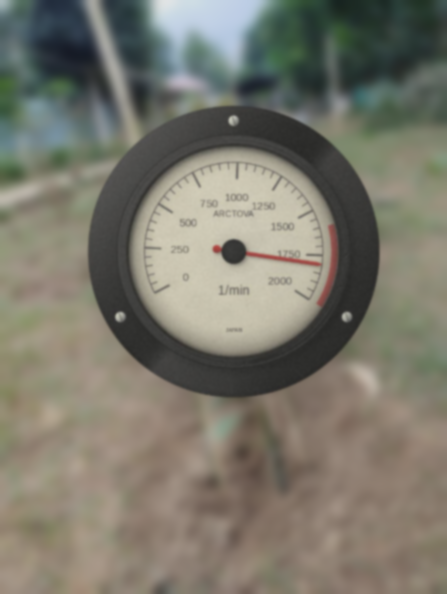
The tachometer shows 1800 rpm
